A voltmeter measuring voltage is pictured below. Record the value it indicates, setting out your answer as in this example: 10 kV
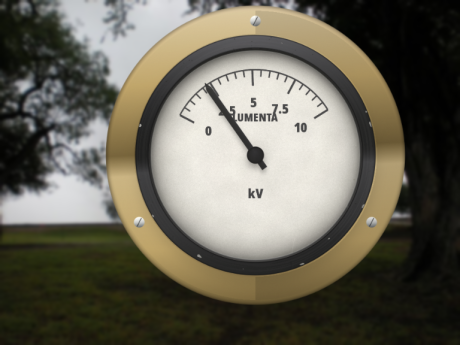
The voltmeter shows 2.25 kV
